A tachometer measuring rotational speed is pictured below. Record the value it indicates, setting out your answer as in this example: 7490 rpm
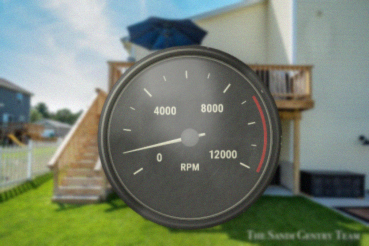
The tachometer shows 1000 rpm
